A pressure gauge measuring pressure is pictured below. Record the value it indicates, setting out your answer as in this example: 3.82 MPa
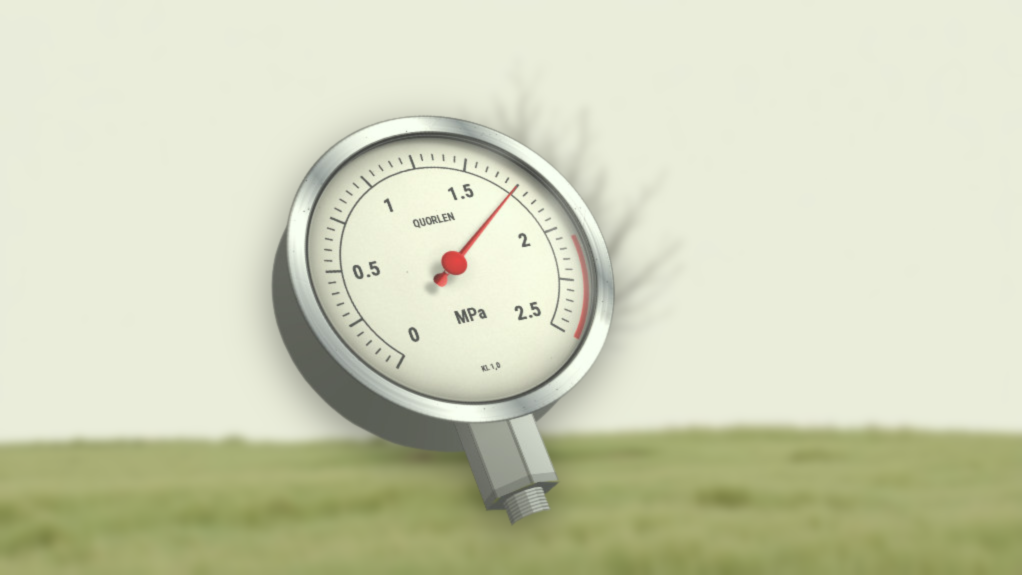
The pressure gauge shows 1.75 MPa
